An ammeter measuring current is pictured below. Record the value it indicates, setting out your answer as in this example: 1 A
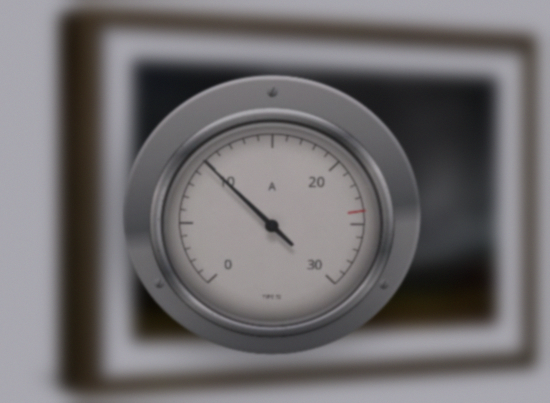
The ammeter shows 10 A
